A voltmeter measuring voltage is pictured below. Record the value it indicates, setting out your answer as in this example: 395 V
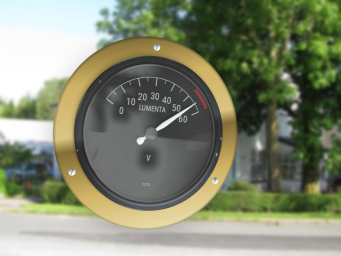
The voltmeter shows 55 V
